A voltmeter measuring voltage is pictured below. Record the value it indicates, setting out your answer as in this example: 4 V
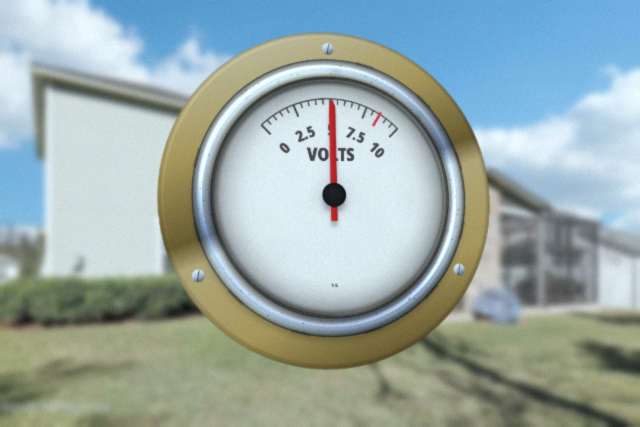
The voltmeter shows 5 V
